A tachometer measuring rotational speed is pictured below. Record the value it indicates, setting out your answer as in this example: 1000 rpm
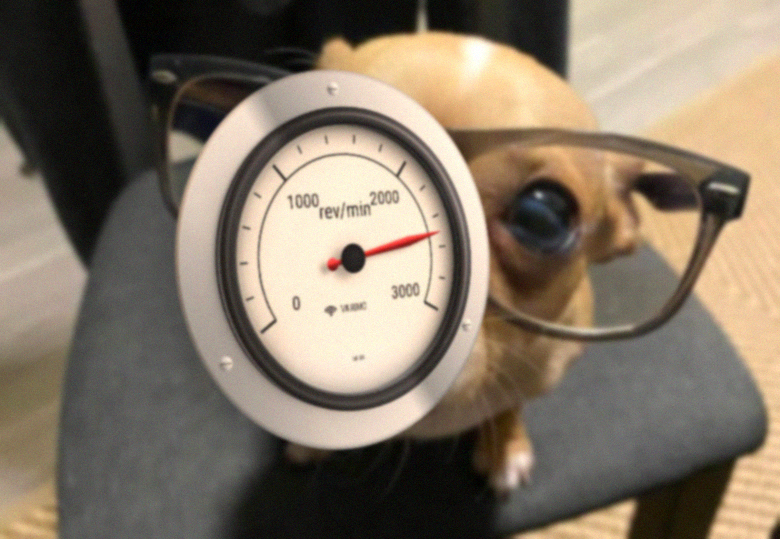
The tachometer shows 2500 rpm
